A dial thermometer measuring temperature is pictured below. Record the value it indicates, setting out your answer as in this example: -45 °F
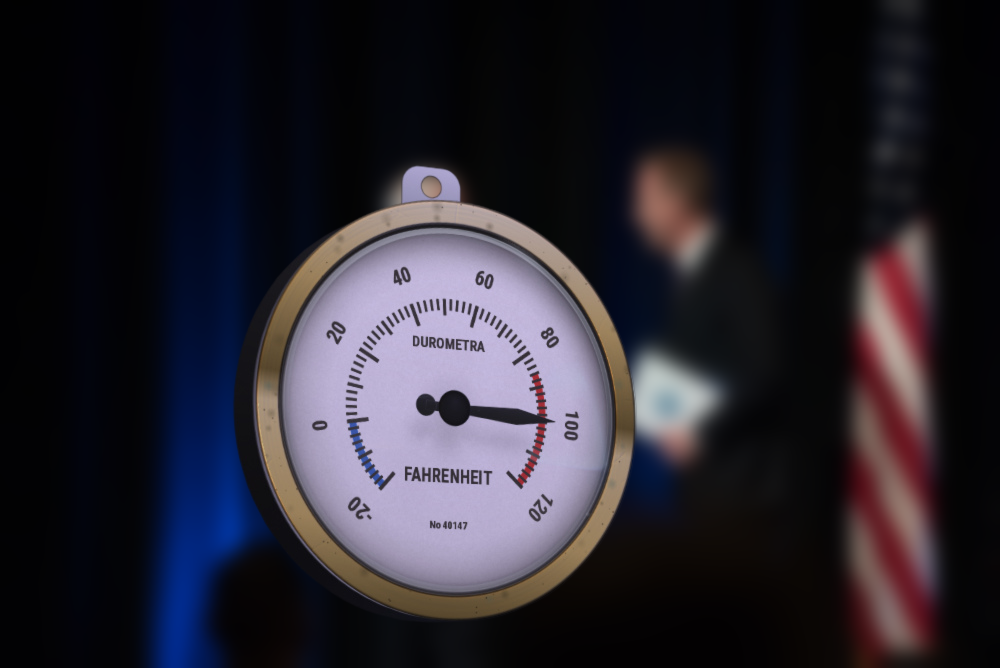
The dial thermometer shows 100 °F
